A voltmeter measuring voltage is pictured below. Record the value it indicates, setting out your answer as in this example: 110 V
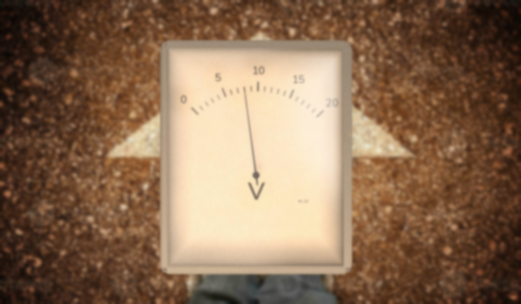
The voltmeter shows 8 V
